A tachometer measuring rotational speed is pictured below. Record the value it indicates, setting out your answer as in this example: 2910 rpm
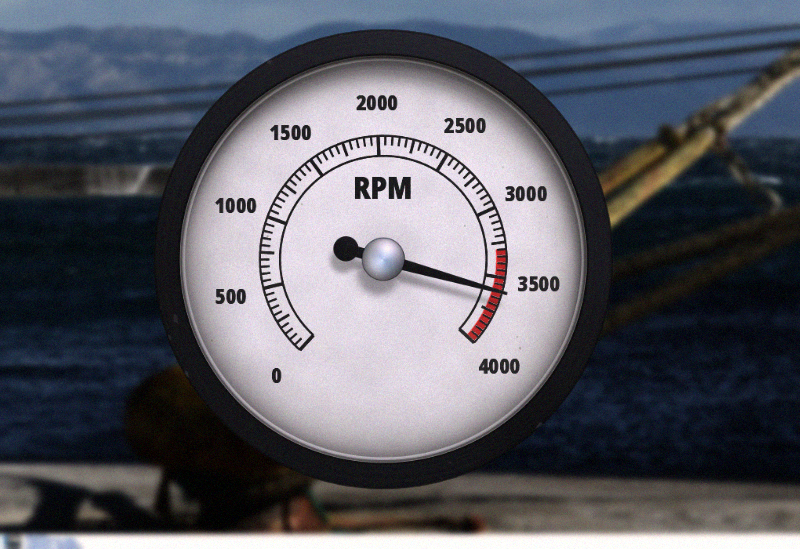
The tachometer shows 3600 rpm
